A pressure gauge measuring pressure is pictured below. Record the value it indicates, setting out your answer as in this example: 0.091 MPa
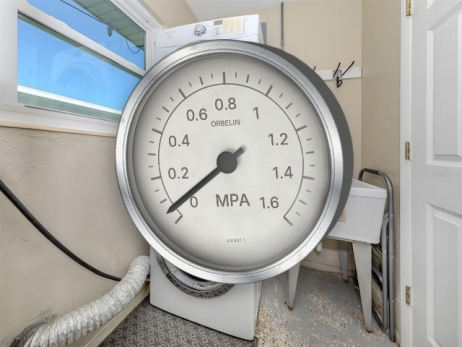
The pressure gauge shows 0.05 MPa
